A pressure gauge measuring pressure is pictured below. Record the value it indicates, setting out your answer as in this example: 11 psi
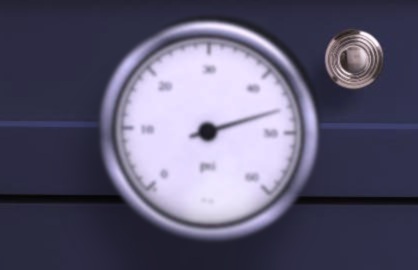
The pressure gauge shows 46 psi
